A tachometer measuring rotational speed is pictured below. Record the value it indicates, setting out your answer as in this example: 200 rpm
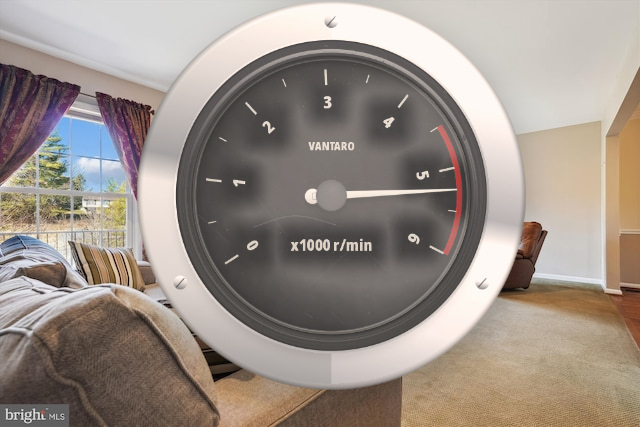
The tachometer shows 5250 rpm
